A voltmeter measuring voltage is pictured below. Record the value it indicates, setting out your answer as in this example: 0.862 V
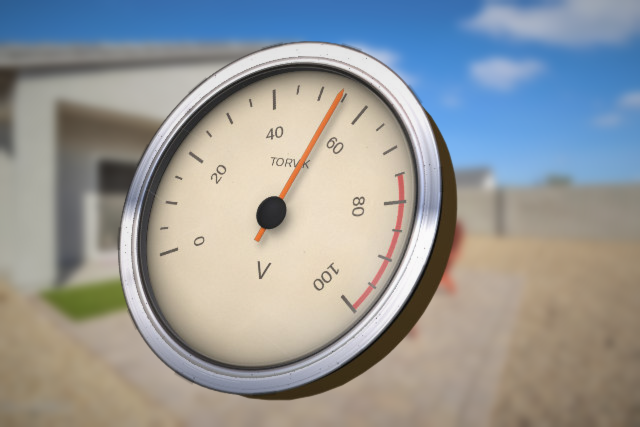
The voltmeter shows 55 V
